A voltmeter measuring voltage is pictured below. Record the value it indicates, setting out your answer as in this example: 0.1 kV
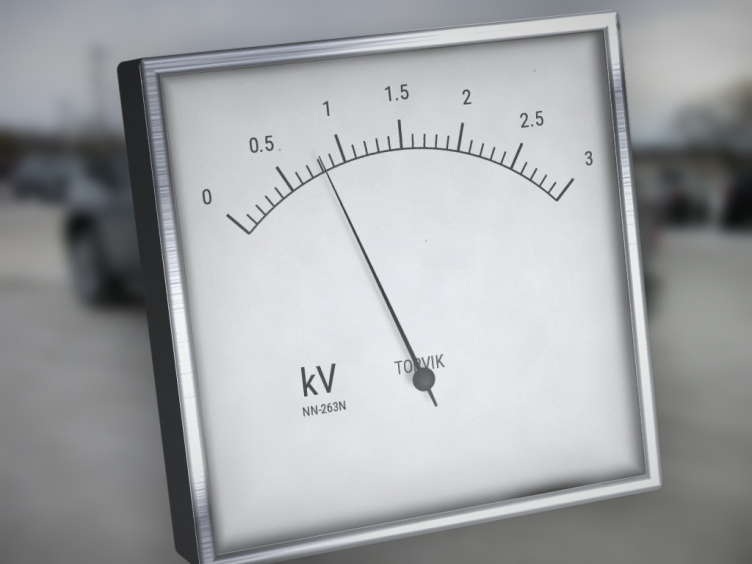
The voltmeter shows 0.8 kV
